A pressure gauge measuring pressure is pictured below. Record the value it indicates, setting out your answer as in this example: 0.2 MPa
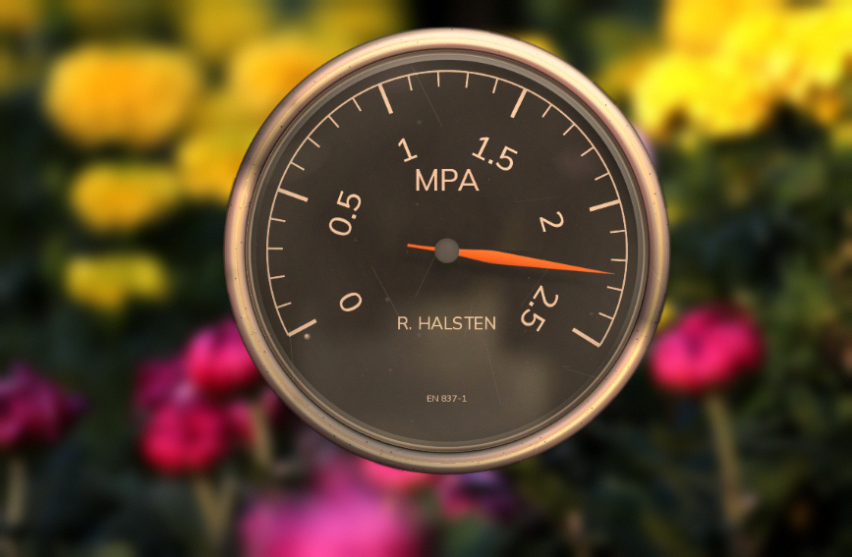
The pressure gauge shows 2.25 MPa
